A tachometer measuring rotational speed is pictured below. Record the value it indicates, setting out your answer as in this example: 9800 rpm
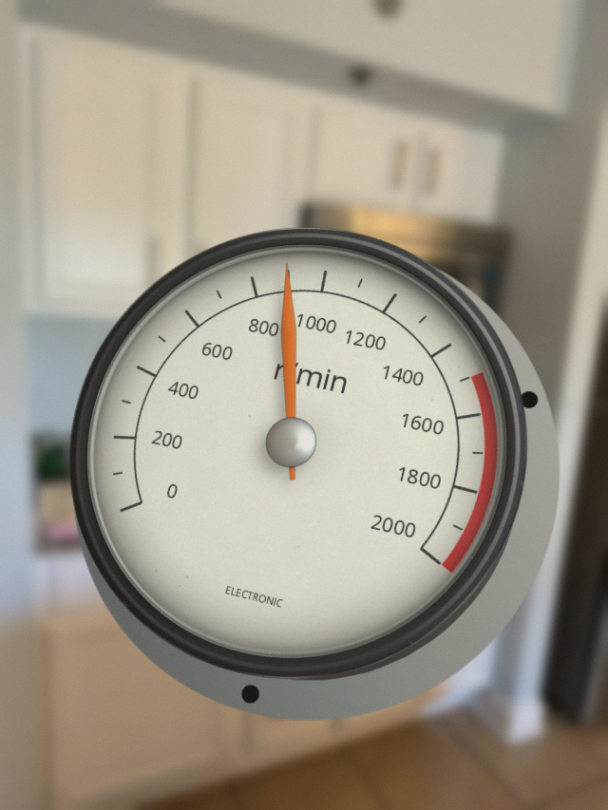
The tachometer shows 900 rpm
